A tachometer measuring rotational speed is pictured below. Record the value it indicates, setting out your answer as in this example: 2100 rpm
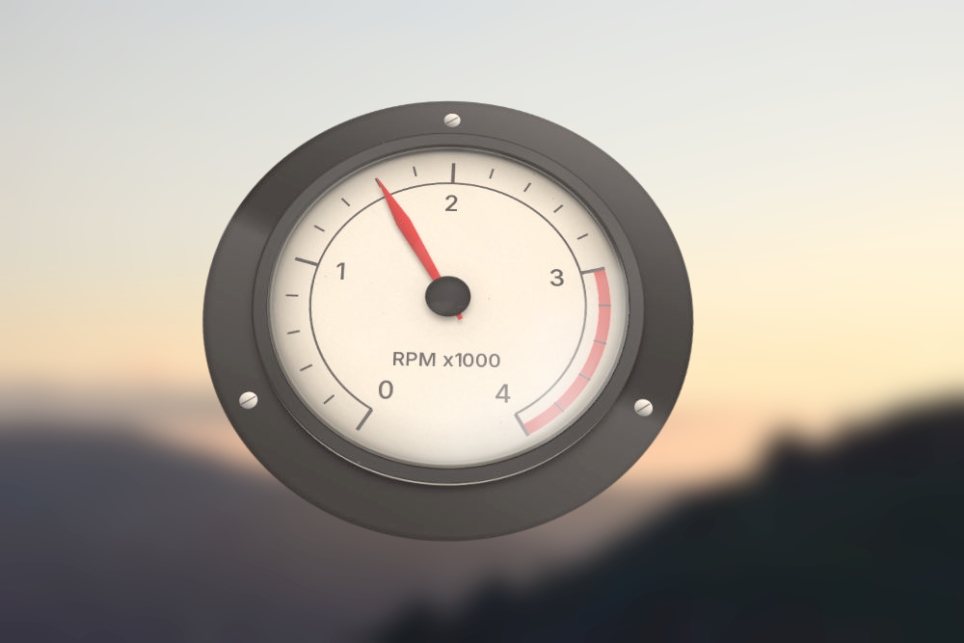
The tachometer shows 1600 rpm
